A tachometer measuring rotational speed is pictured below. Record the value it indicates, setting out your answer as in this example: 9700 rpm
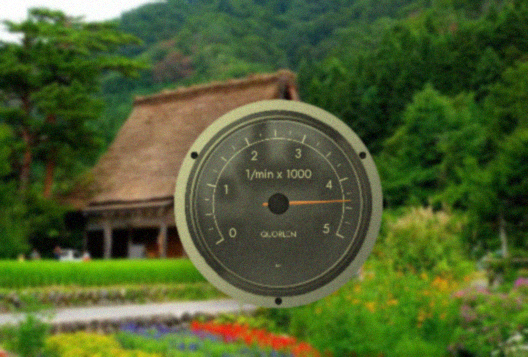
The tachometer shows 4375 rpm
